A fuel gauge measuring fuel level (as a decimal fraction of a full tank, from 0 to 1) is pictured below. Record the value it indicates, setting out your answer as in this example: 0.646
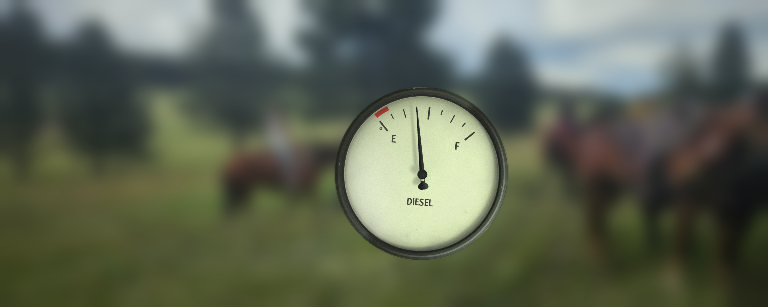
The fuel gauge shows 0.375
